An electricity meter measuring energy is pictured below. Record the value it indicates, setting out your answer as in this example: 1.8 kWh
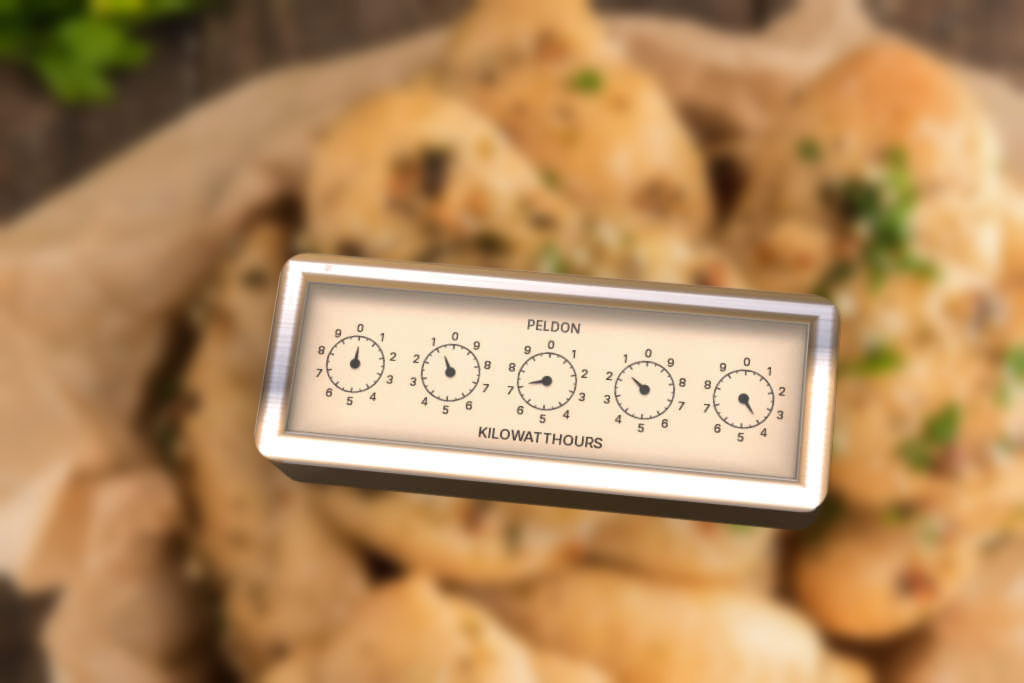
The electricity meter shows 714 kWh
